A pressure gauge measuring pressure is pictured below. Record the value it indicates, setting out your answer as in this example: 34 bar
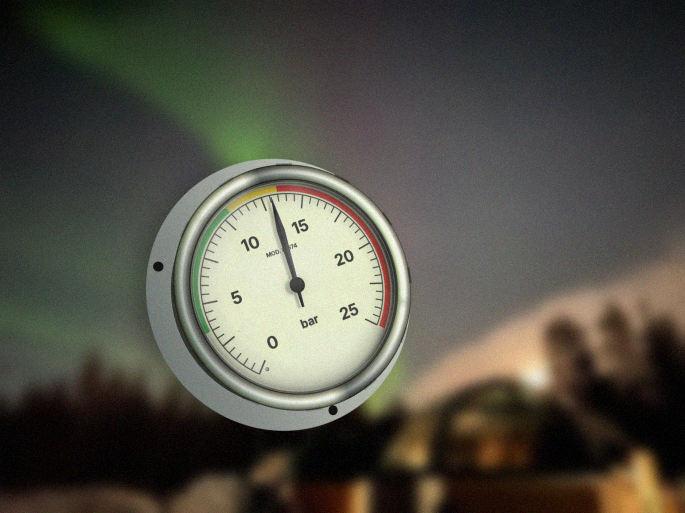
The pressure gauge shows 13 bar
